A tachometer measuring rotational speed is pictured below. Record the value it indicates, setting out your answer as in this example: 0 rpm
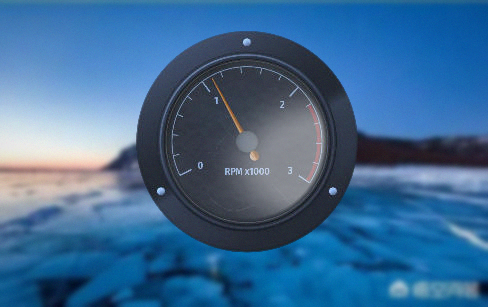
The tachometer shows 1100 rpm
